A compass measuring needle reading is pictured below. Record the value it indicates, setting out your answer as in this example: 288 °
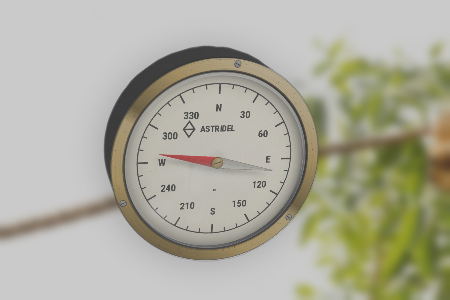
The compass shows 280 °
